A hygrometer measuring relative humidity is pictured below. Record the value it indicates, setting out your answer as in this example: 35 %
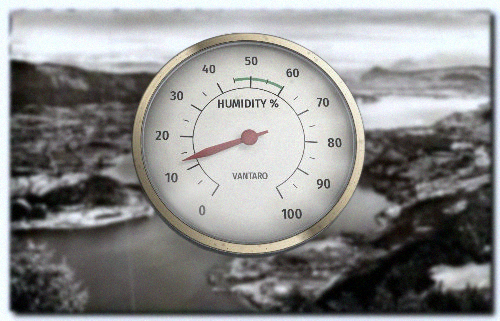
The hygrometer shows 12.5 %
